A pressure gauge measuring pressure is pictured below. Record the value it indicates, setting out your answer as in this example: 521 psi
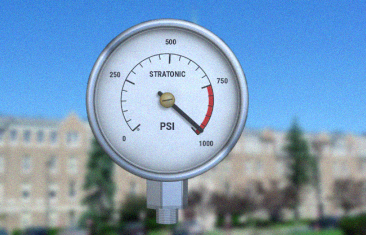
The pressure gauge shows 975 psi
